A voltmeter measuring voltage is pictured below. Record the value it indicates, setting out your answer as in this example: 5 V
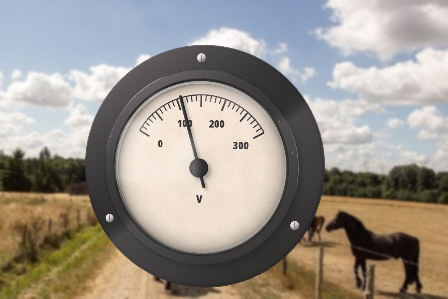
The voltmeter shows 110 V
